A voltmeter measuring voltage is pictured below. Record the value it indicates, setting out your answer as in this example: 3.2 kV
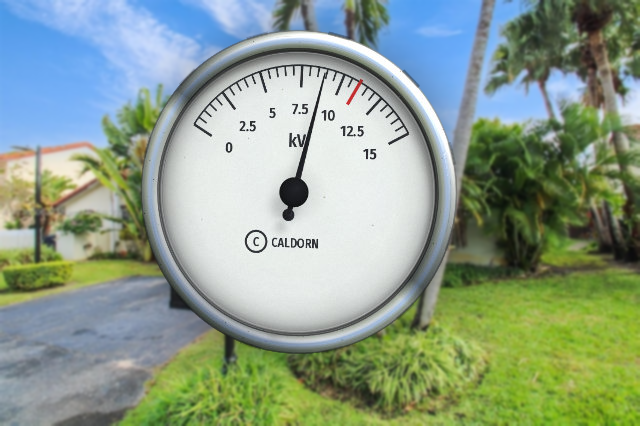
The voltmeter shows 9 kV
